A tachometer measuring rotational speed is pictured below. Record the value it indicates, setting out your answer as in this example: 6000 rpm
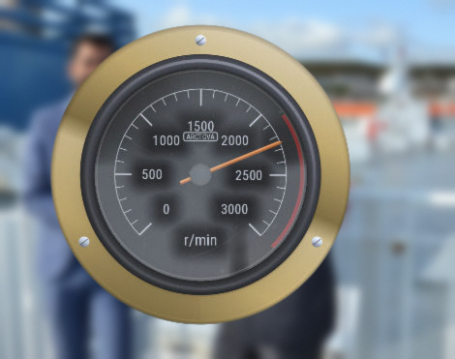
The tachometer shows 2250 rpm
